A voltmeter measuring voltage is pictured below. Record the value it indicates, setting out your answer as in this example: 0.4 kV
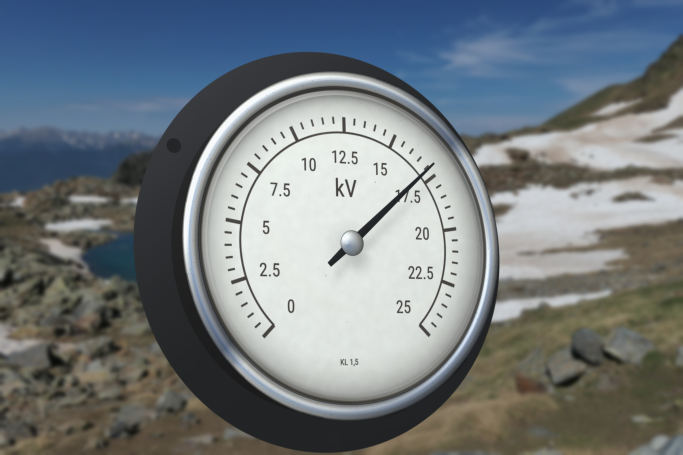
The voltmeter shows 17 kV
